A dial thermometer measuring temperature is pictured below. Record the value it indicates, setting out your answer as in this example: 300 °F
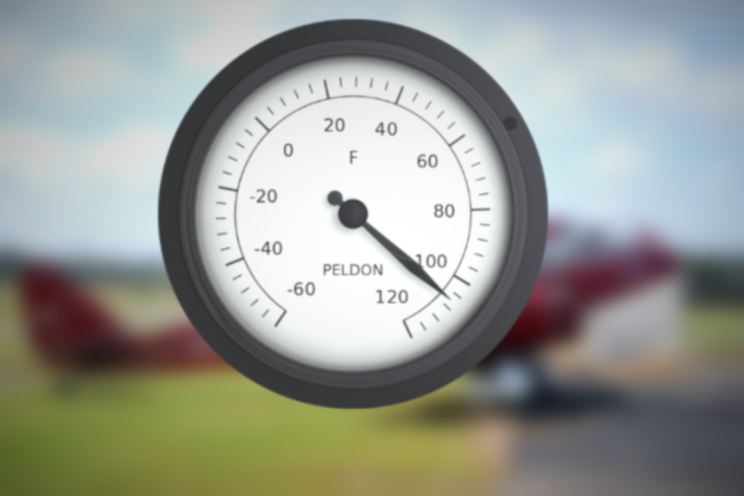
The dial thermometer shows 106 °F
